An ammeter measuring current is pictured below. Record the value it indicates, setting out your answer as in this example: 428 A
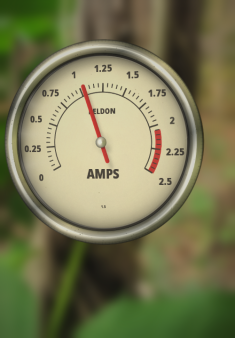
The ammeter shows 1.05 A
